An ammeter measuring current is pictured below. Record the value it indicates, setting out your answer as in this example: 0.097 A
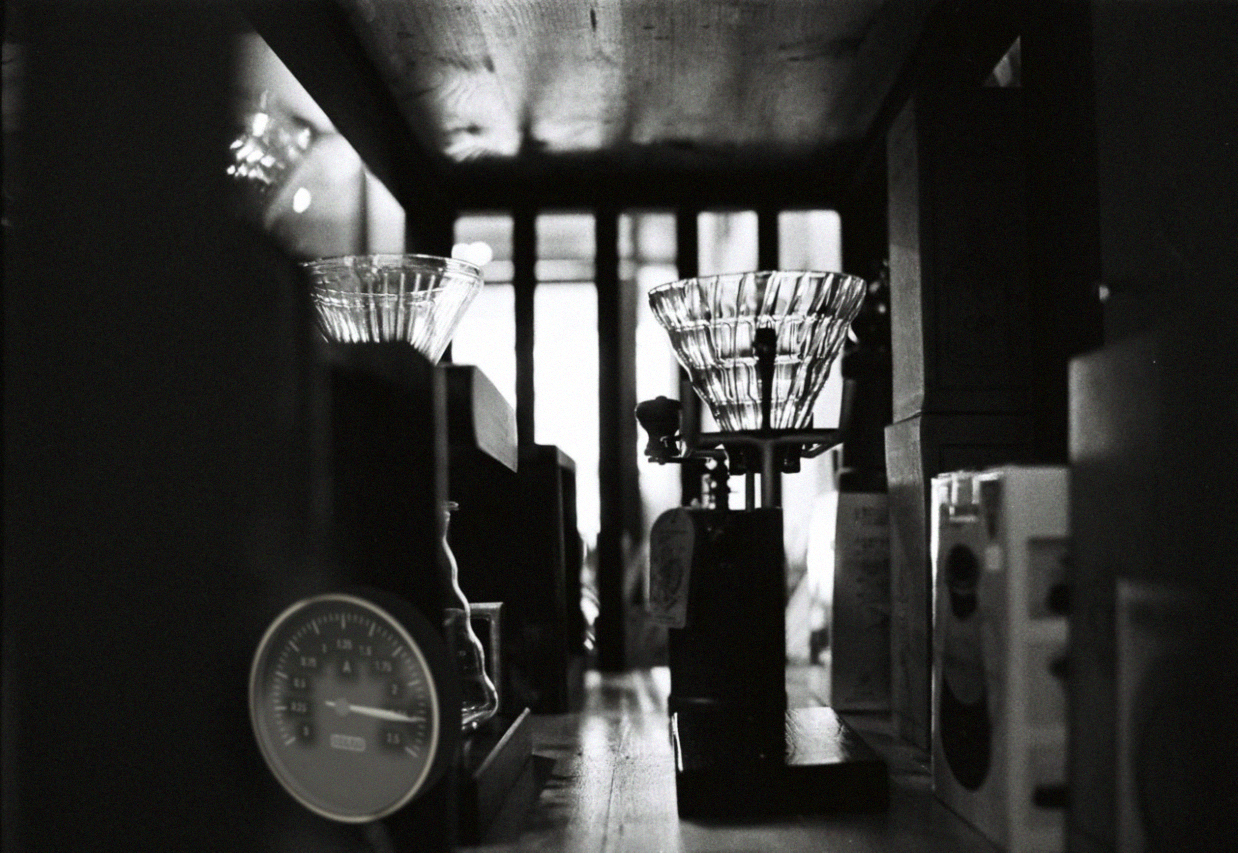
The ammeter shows 2.25 A
